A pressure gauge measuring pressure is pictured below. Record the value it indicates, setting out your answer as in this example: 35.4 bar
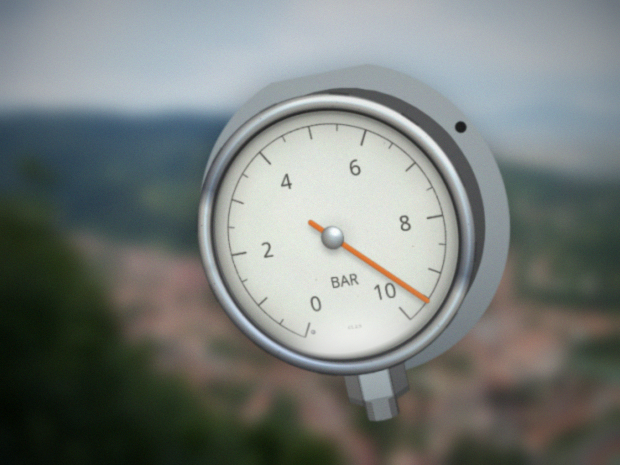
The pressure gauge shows 9.5 bar
